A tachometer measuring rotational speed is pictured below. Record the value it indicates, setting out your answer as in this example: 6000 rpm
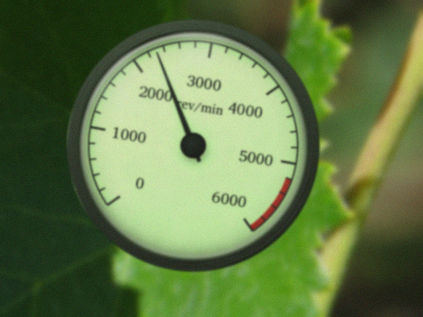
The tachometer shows 2300 rpm
